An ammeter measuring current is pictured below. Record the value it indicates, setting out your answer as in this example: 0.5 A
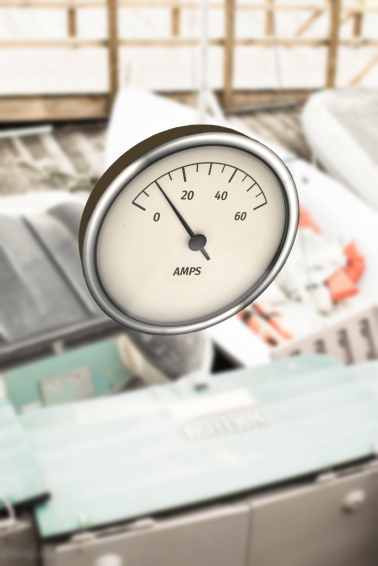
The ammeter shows 10 A
